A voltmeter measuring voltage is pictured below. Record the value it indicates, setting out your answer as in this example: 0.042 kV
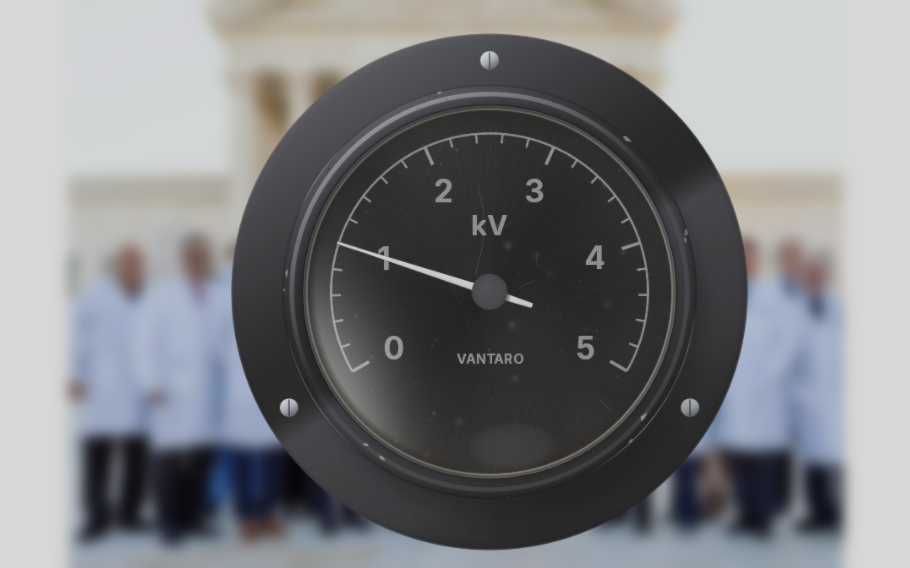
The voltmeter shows 1 kV
